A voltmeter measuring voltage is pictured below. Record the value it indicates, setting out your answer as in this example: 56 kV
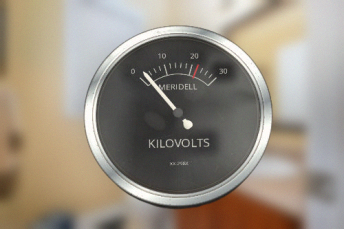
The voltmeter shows 2 kV
